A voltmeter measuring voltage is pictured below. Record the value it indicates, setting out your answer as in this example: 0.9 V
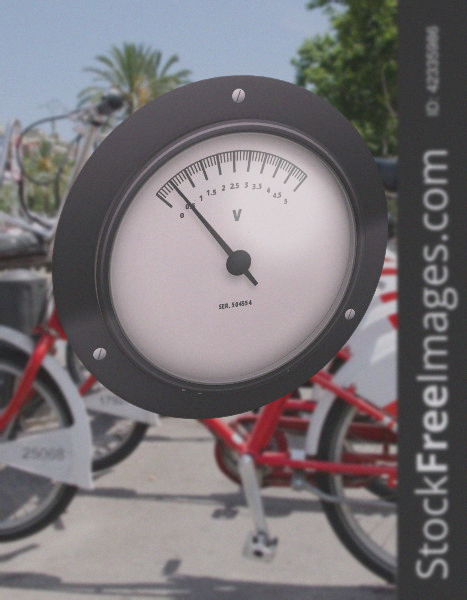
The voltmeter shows 0.5 V
